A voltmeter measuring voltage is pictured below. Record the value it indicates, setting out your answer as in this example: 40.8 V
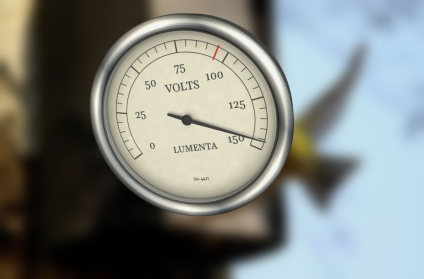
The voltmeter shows 145 V
